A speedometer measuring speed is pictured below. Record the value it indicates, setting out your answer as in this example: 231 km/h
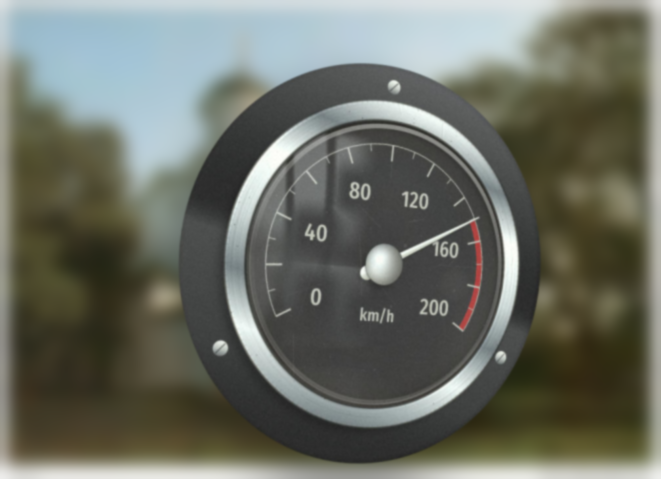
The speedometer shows 150 km/h
